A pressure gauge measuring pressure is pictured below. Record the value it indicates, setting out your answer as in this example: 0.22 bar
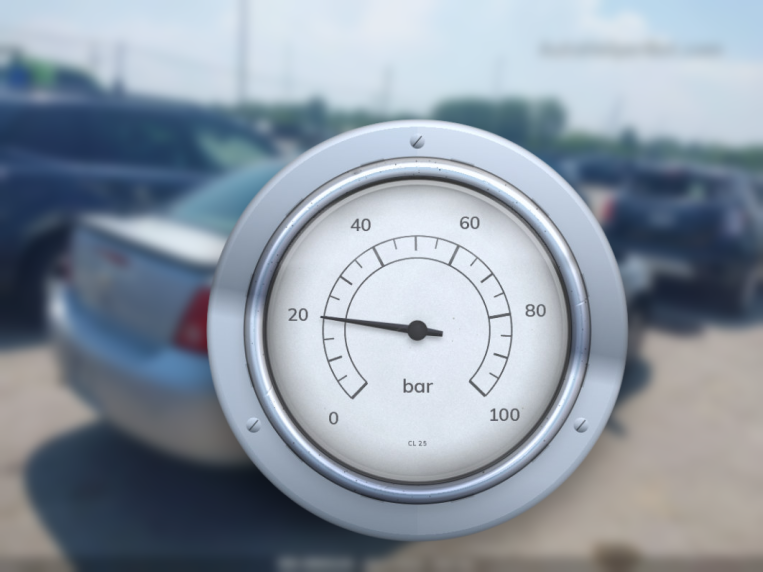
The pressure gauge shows 20 bar
